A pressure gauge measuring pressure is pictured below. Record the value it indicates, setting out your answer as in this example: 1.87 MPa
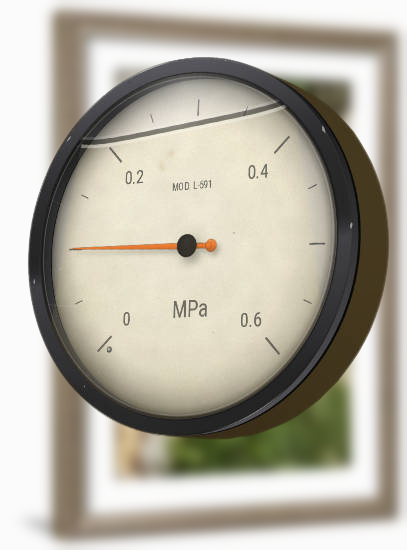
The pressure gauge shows 0.1 MPa
